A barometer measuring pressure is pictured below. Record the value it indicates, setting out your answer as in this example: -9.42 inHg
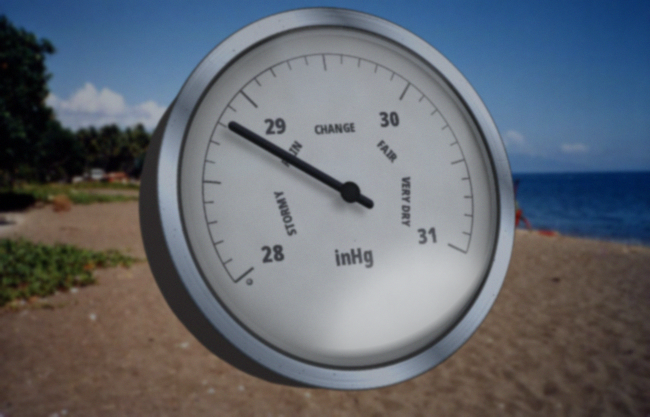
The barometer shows 28.8 inHg
